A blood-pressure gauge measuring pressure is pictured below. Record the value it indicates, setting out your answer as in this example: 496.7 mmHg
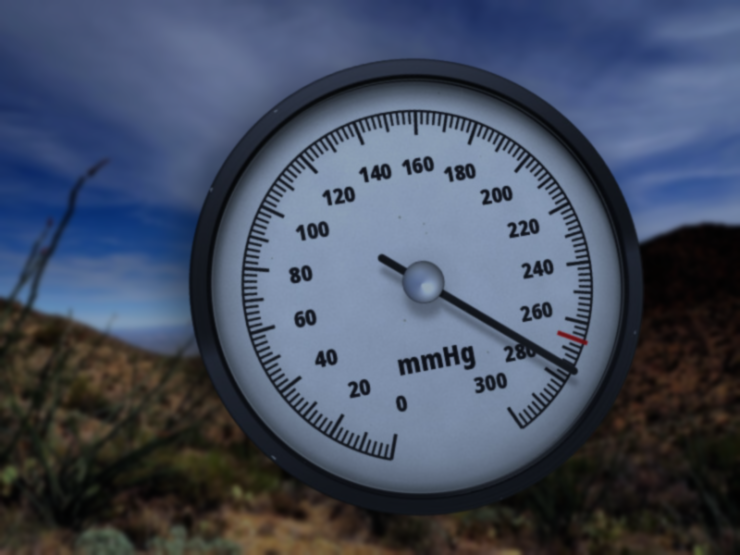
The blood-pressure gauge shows 276 mmHg
